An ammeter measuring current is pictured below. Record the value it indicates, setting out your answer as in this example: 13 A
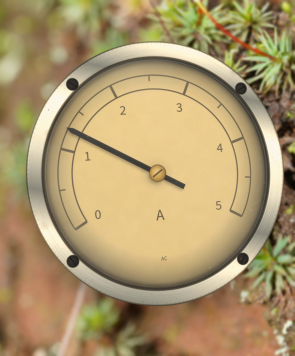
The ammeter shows 1.25 A
